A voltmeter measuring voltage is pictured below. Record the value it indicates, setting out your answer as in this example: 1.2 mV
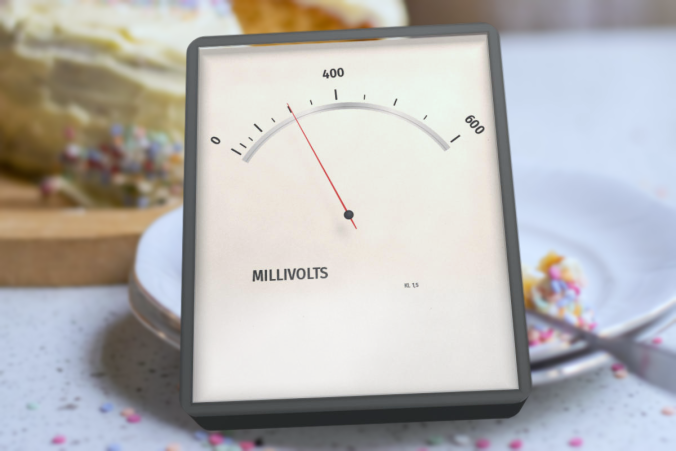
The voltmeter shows 300 mV
